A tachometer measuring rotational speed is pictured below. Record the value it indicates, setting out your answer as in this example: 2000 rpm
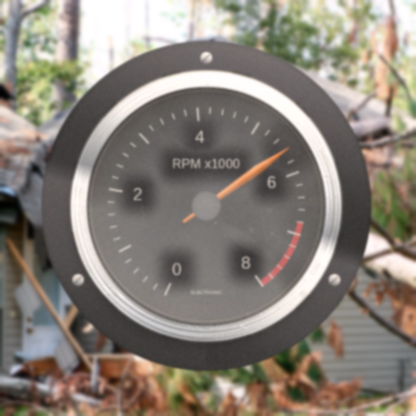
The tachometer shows 5600 rpm
